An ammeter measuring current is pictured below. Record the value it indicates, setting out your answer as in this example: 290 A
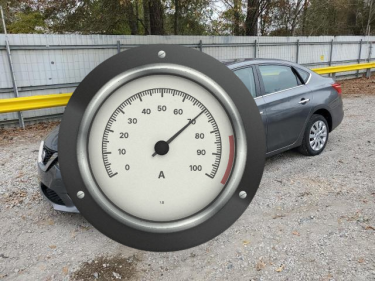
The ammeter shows 70 A
